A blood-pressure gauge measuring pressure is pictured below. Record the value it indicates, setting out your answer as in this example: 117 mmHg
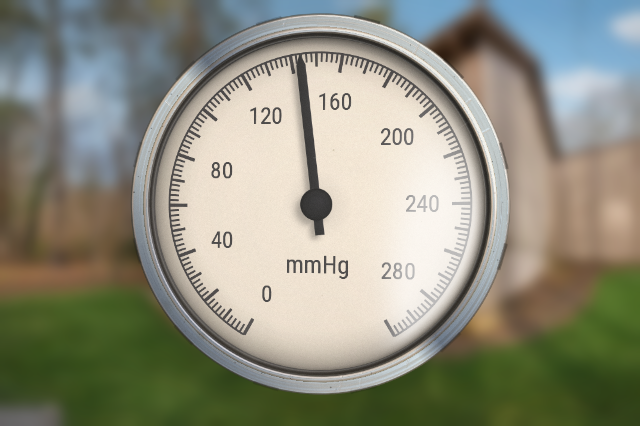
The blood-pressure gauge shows 144 mmHg
